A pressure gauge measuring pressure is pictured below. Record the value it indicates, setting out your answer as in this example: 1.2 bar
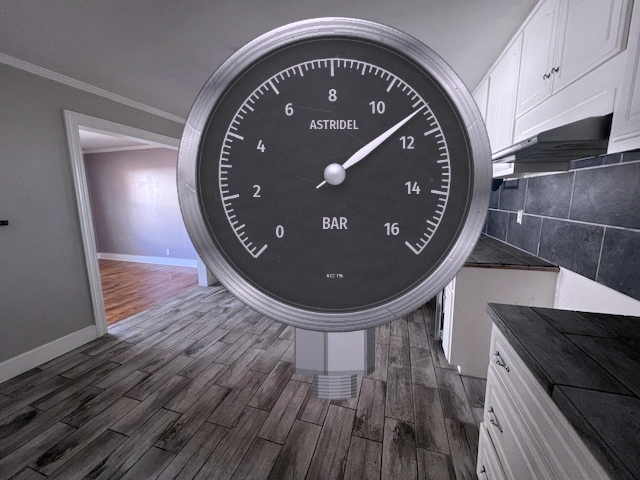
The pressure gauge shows 11.2 bar
